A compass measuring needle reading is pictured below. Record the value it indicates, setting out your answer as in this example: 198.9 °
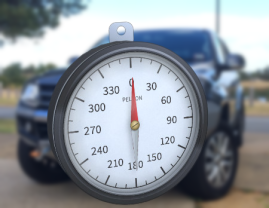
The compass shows 0 °
